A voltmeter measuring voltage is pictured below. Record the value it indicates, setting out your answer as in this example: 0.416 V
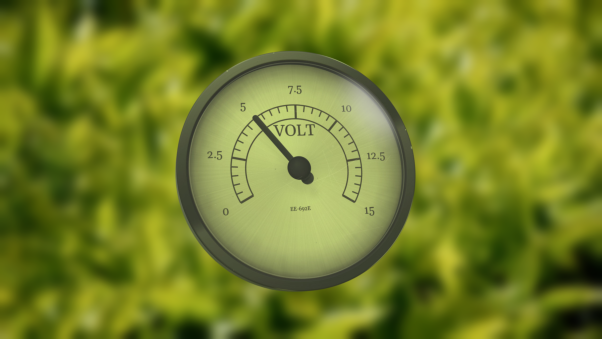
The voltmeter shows 5 V
